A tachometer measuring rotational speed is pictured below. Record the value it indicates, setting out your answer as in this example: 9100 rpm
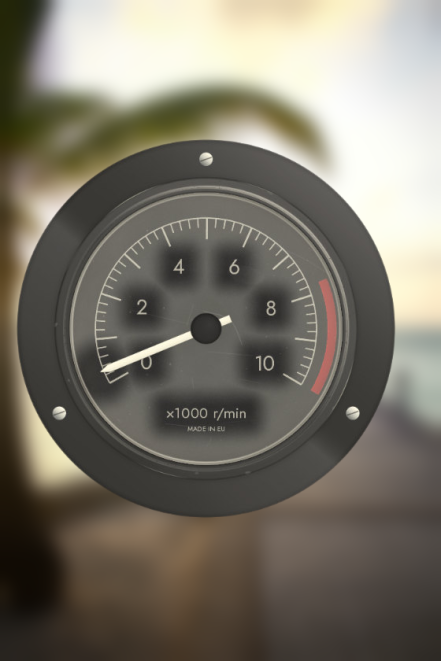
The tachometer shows 300 rpm
